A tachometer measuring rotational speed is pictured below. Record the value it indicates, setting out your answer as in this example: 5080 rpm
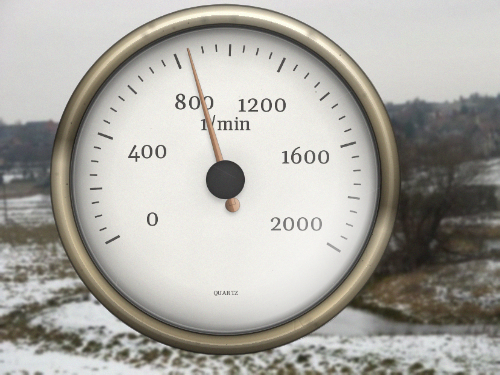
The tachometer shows 850 rpm
